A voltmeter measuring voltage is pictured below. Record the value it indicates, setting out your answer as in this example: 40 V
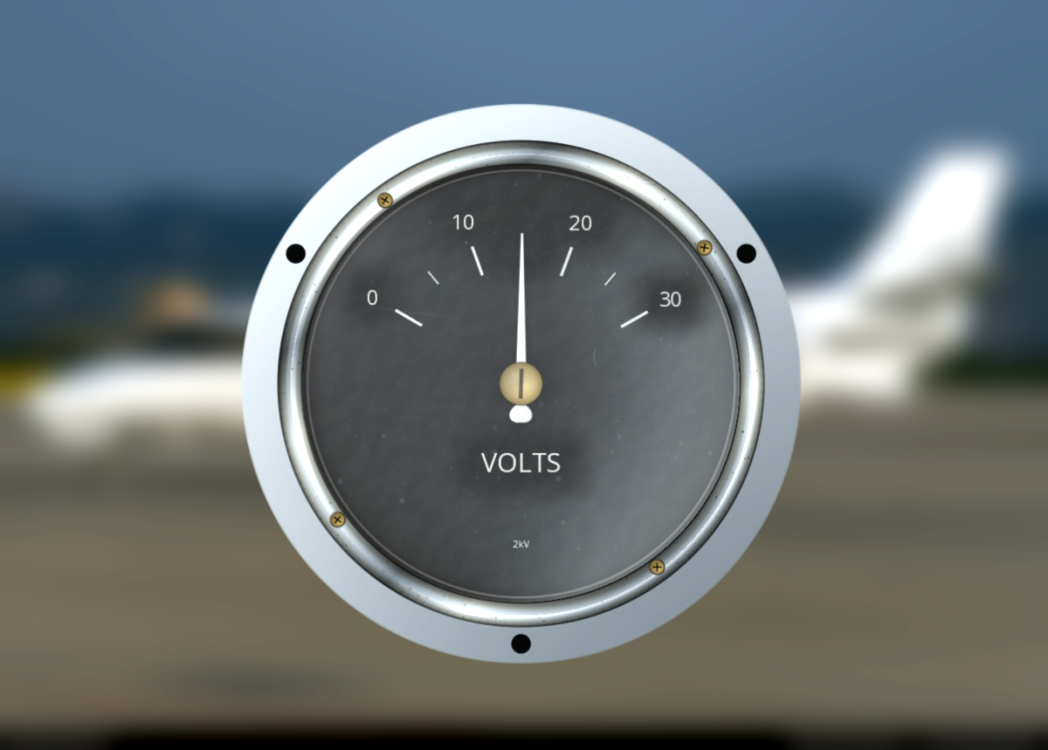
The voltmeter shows 15 V
